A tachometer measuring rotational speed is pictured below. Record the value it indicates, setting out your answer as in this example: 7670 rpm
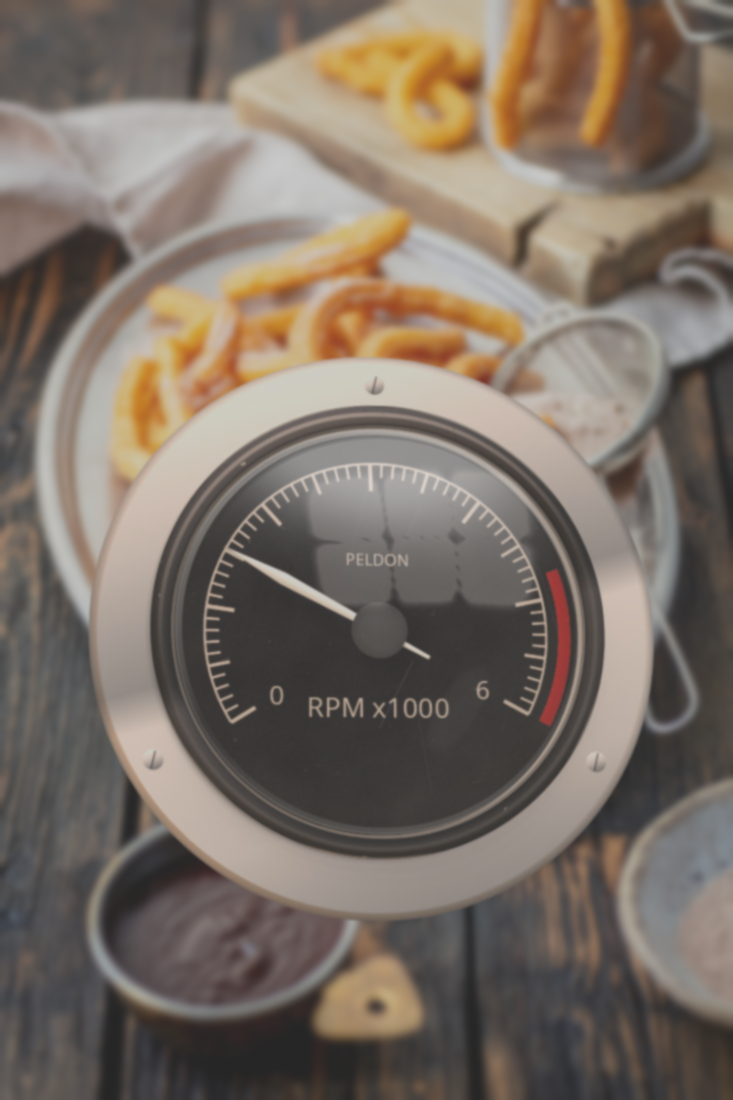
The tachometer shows 1500 rpm
